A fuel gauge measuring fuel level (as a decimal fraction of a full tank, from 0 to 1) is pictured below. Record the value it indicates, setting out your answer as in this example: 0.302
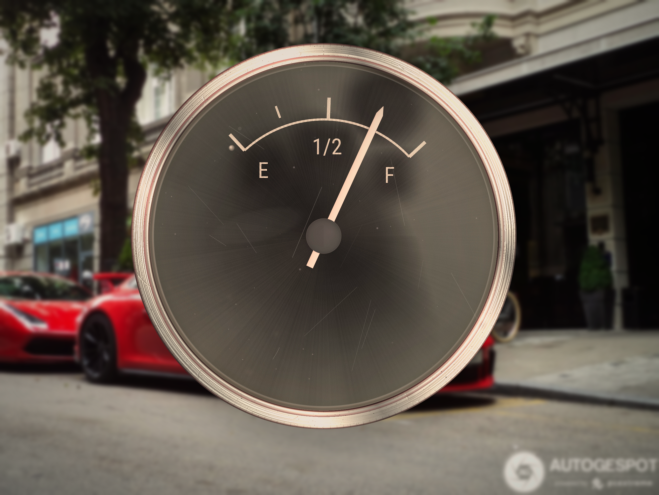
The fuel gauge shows 0.75
